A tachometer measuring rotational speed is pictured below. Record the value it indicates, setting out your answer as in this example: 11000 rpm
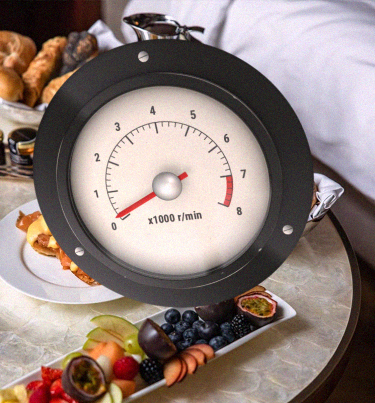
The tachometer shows 200 rpm
